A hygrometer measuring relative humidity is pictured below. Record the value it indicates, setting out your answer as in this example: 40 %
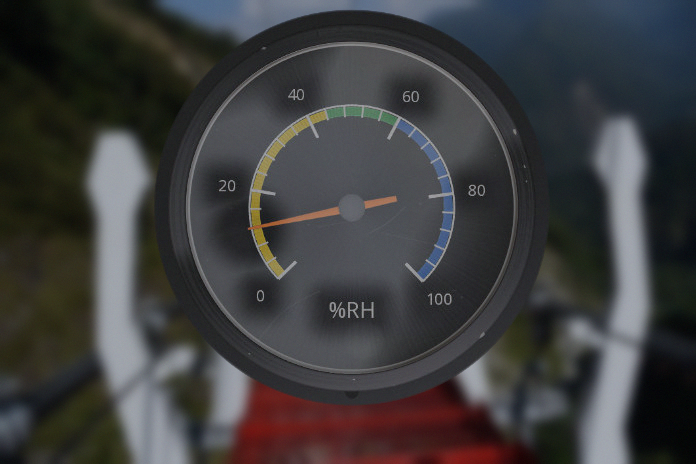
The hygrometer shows 12 %
